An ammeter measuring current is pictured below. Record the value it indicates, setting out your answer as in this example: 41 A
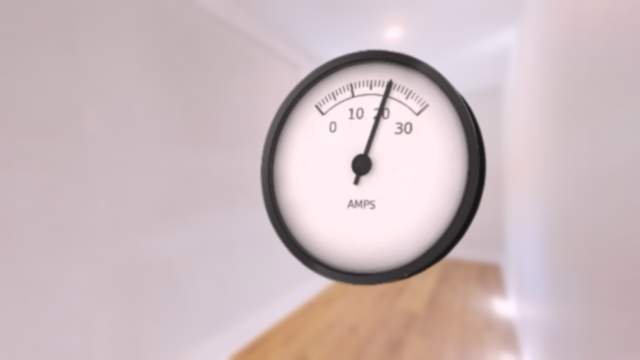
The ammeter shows 20 A
